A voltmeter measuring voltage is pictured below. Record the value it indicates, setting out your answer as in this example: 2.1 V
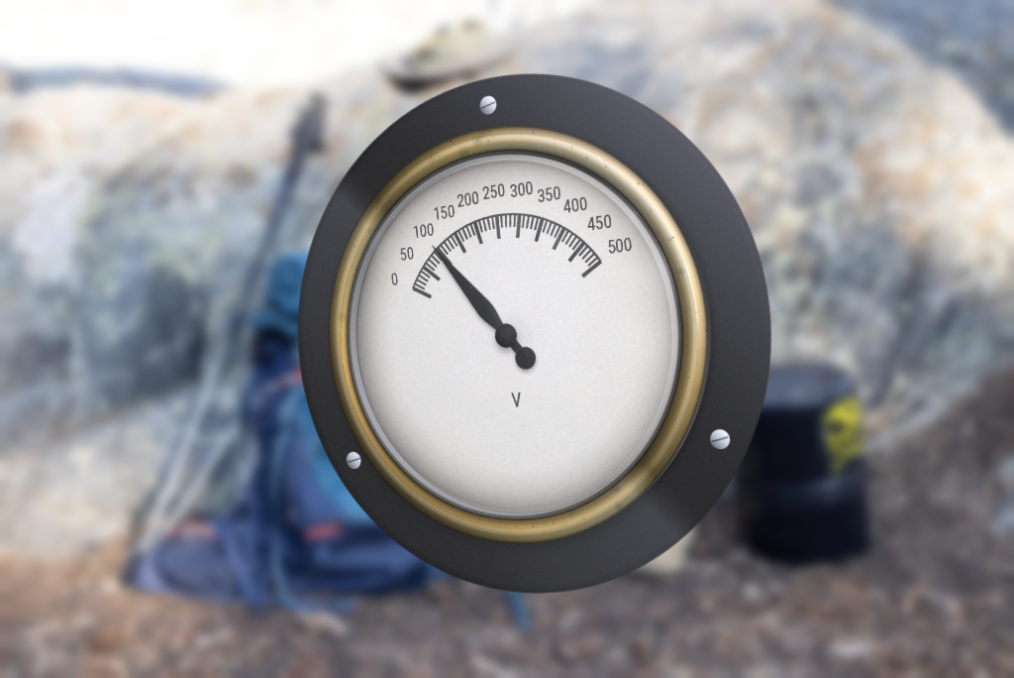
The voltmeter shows 100 V
